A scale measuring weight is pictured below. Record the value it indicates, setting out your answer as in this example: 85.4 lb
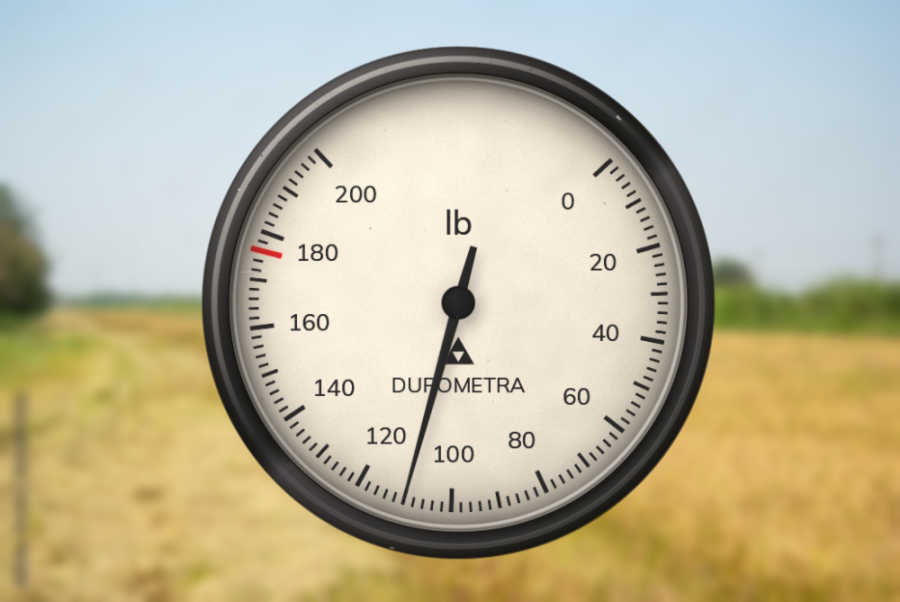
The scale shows 110 lb
